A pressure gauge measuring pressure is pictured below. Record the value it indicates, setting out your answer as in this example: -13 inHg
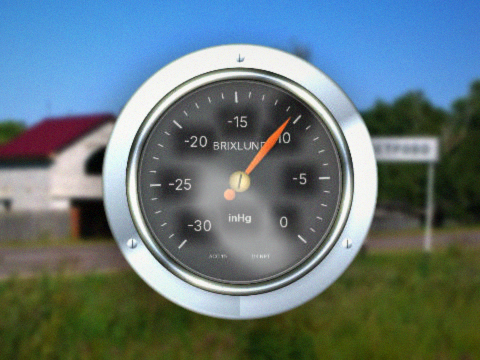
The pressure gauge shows -10.5 inHg
